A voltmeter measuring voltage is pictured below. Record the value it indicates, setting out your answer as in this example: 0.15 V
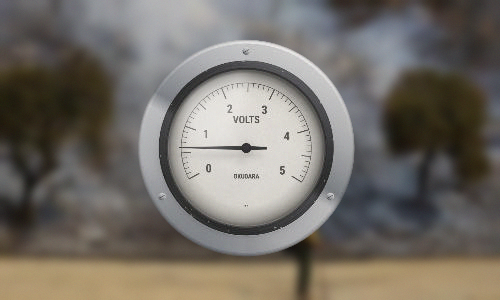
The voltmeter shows 0.6 V
